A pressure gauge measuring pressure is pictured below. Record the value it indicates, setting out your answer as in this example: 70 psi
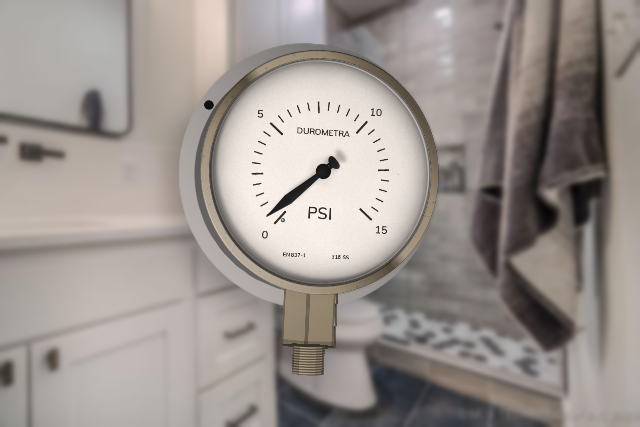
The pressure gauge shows 0.5 psi
